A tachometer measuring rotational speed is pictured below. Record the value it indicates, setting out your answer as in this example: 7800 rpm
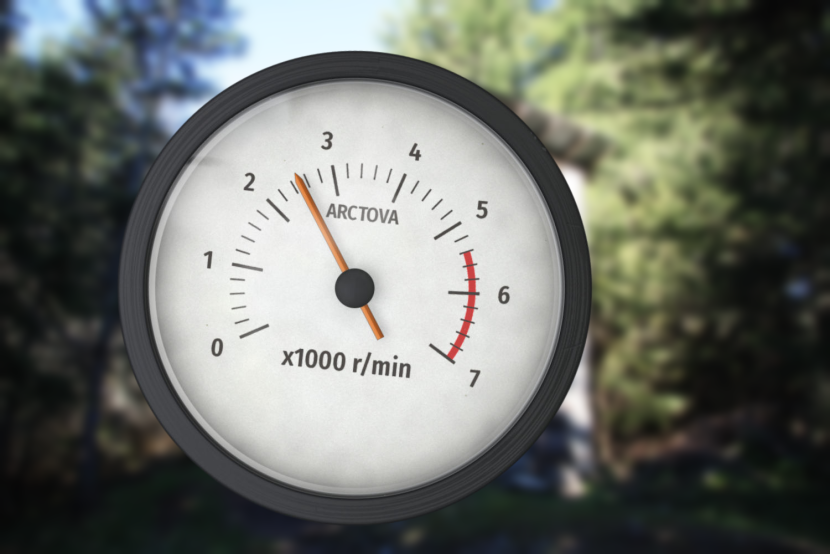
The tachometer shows 2500 rpm
